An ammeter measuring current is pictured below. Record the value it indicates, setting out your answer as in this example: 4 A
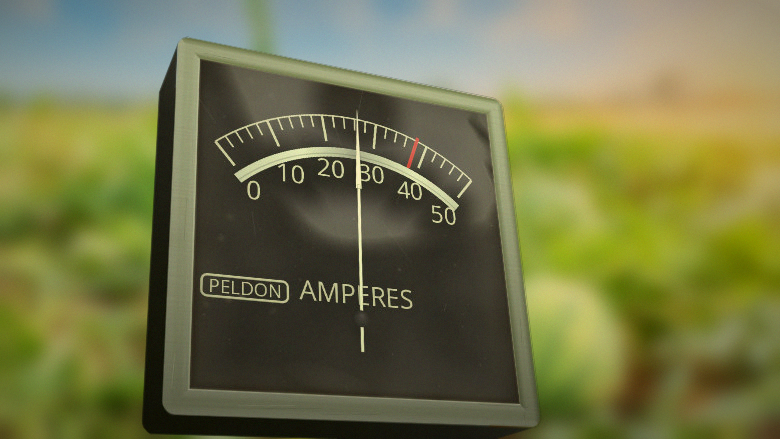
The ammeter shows 26 A
